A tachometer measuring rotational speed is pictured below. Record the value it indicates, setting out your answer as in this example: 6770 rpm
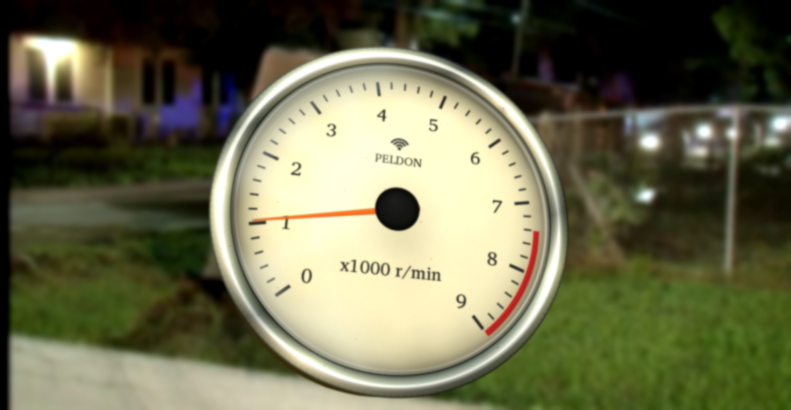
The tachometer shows 1000 rpm
